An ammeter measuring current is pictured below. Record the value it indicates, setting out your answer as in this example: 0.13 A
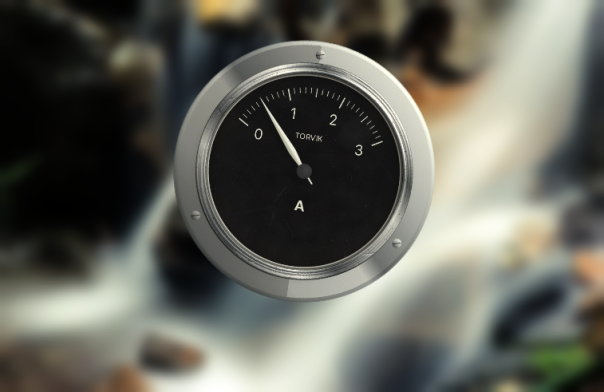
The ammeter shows 0.5 A
